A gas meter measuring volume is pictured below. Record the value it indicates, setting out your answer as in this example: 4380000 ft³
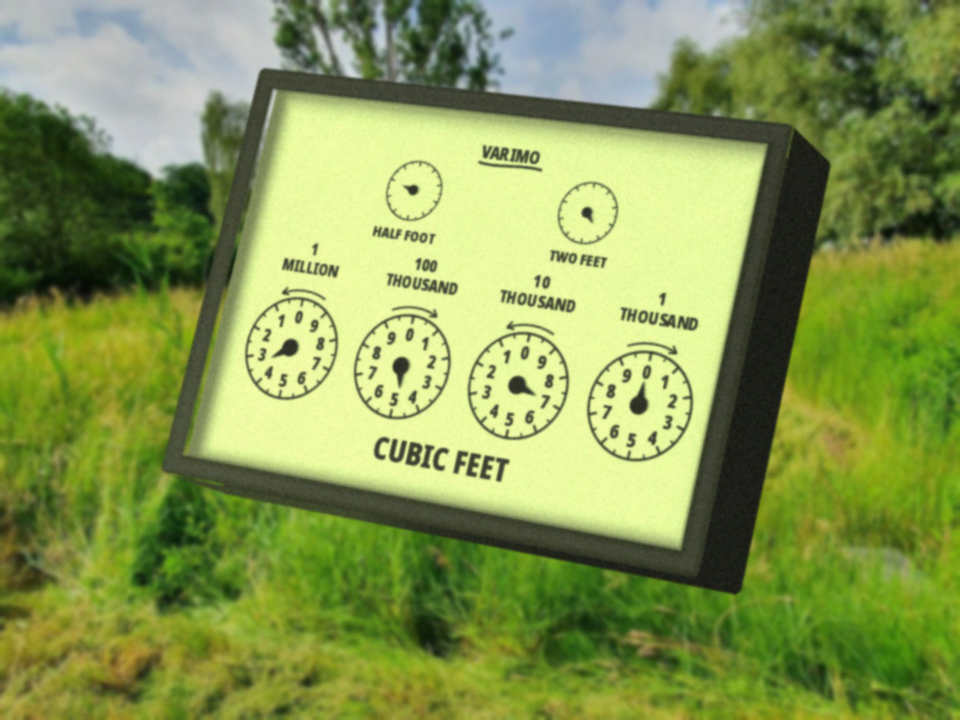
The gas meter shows 347000 ft³
